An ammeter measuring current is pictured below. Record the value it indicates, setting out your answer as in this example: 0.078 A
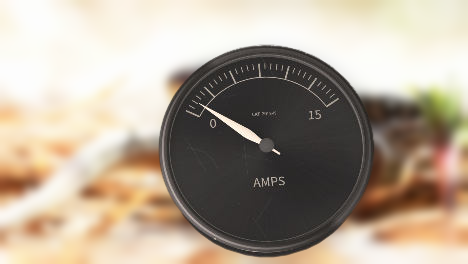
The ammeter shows 1 A
